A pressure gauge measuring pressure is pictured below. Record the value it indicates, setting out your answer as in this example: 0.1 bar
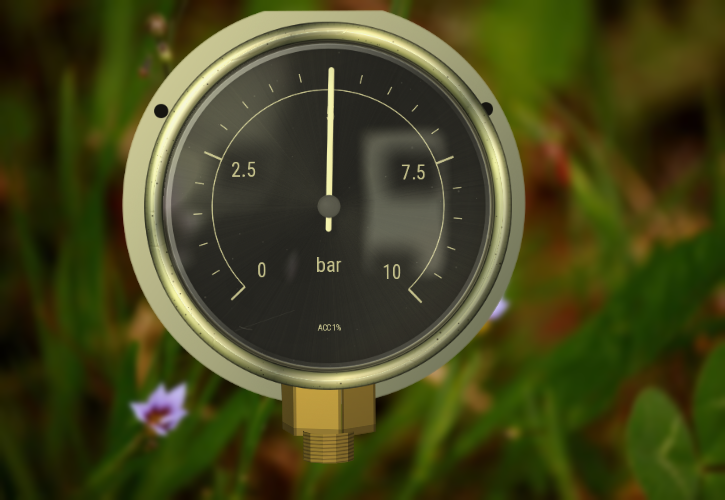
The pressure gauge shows 5 bar
